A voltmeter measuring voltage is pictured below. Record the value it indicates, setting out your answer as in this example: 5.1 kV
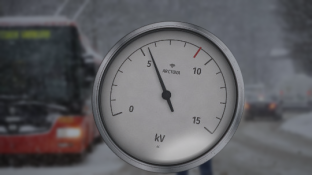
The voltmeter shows 5.5 kV
